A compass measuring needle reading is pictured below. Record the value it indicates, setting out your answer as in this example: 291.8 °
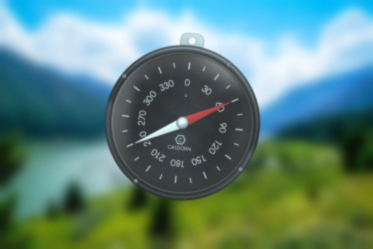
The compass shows 60 °
